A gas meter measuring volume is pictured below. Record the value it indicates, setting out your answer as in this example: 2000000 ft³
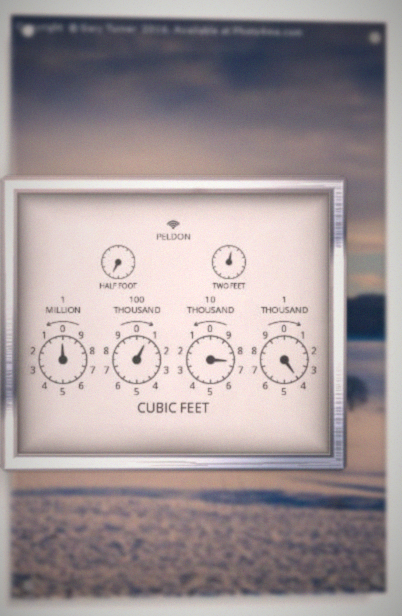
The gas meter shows 7400 ft³
